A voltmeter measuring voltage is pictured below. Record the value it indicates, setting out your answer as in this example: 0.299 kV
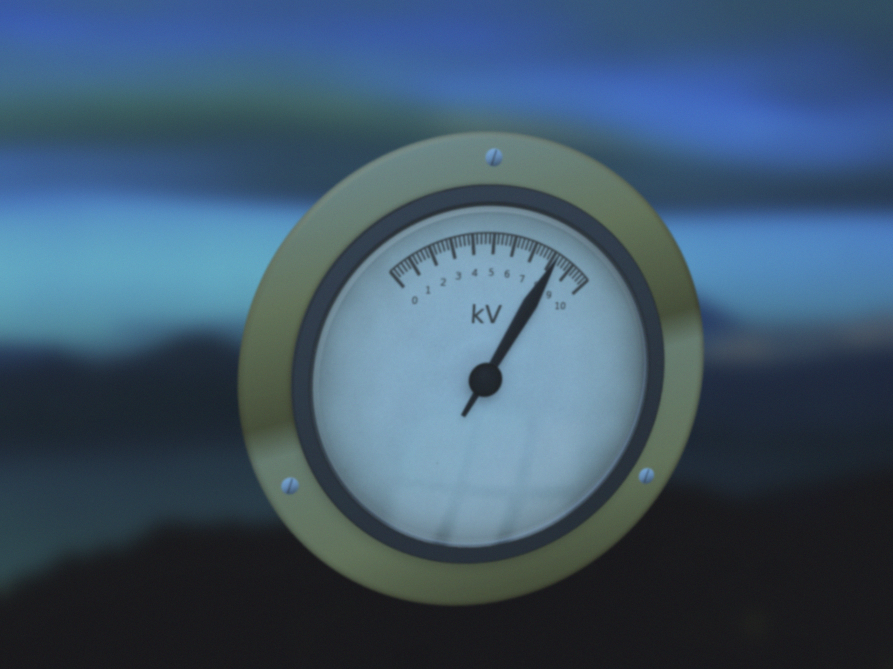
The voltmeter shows 8 kV
